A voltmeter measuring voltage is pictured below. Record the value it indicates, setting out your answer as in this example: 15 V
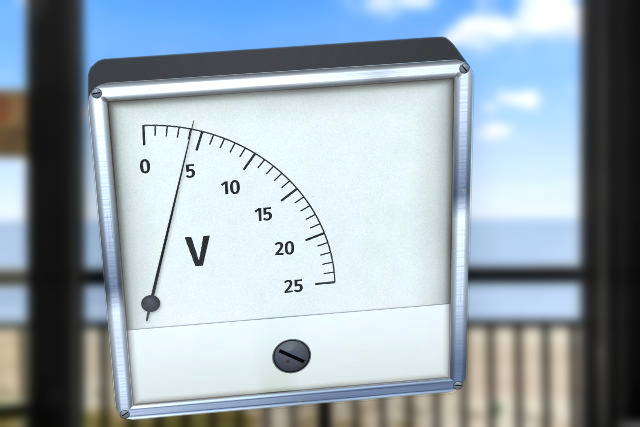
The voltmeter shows 4 V
